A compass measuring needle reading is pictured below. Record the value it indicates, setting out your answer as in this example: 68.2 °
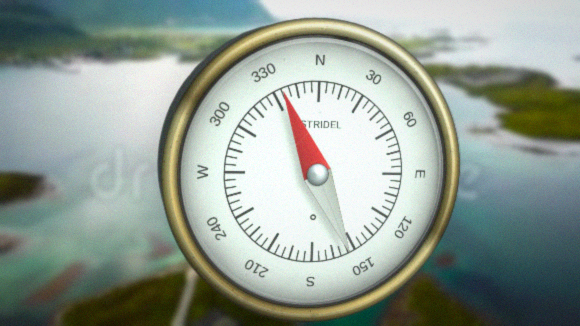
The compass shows 335 °
